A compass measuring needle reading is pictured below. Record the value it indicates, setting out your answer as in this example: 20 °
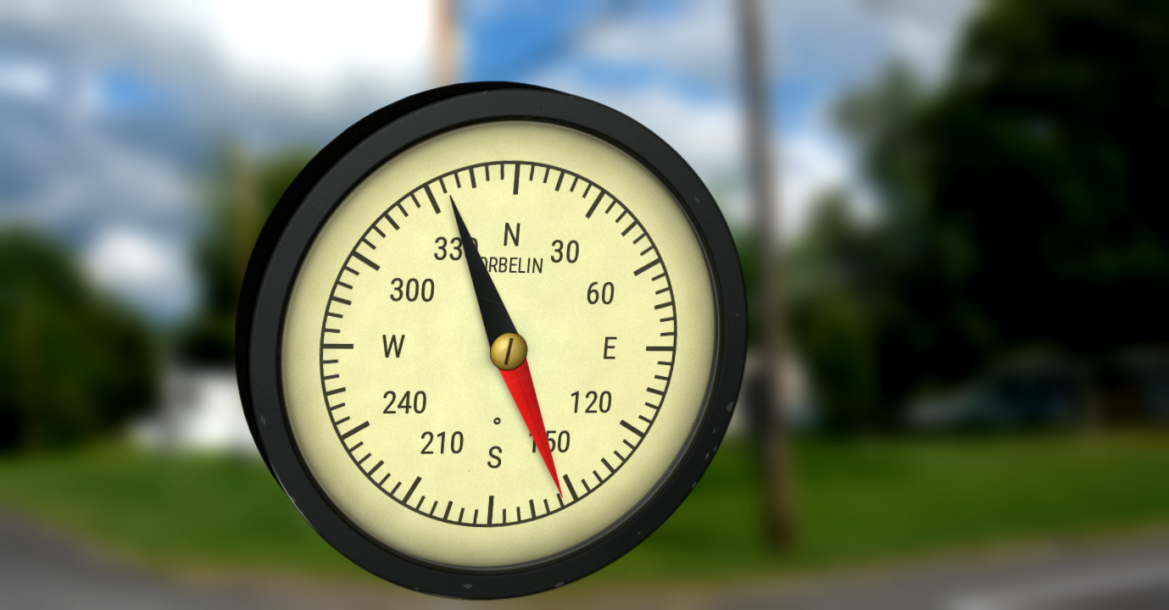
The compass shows 155 °
